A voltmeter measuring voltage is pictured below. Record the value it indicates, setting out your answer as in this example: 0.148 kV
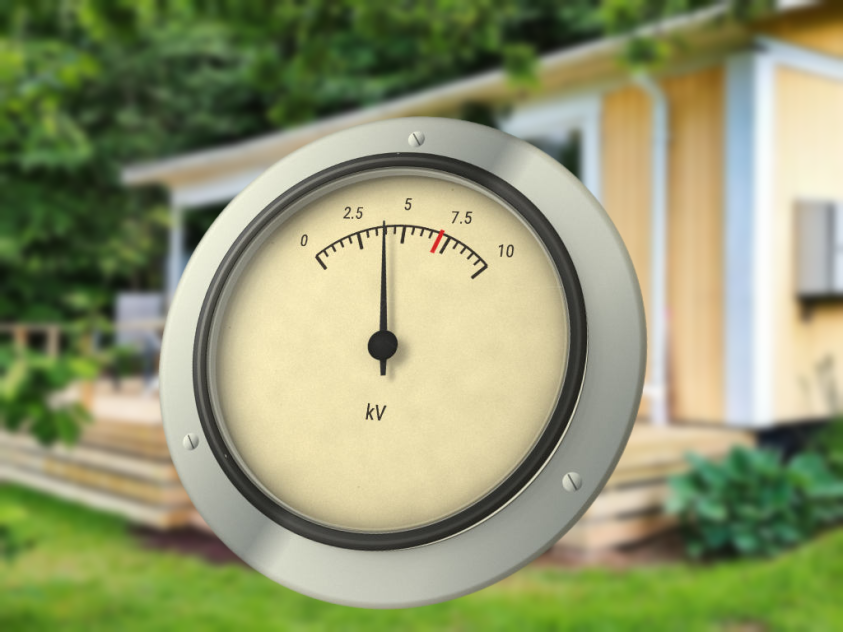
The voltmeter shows 4 kV
